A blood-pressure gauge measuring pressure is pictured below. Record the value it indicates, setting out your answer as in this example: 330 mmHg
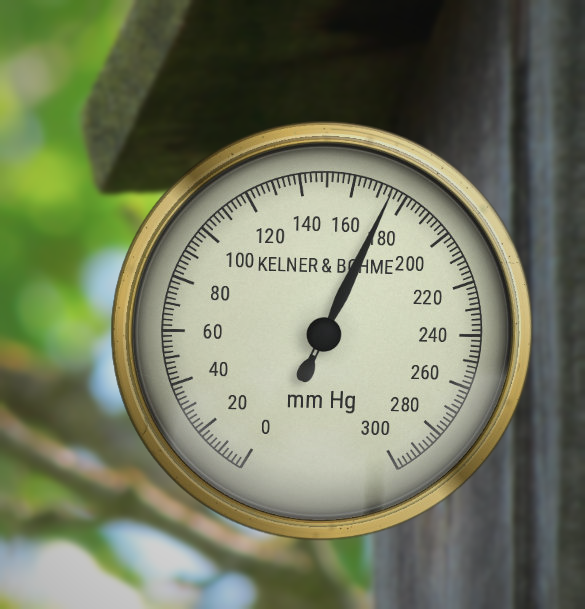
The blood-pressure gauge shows 174 mmHg
